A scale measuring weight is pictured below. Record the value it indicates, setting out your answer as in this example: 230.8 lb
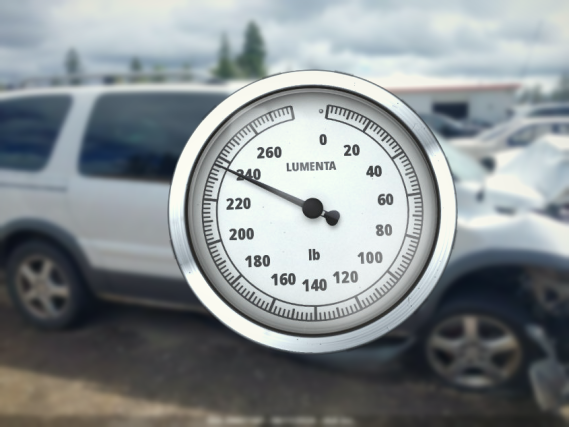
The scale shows 236 lb
